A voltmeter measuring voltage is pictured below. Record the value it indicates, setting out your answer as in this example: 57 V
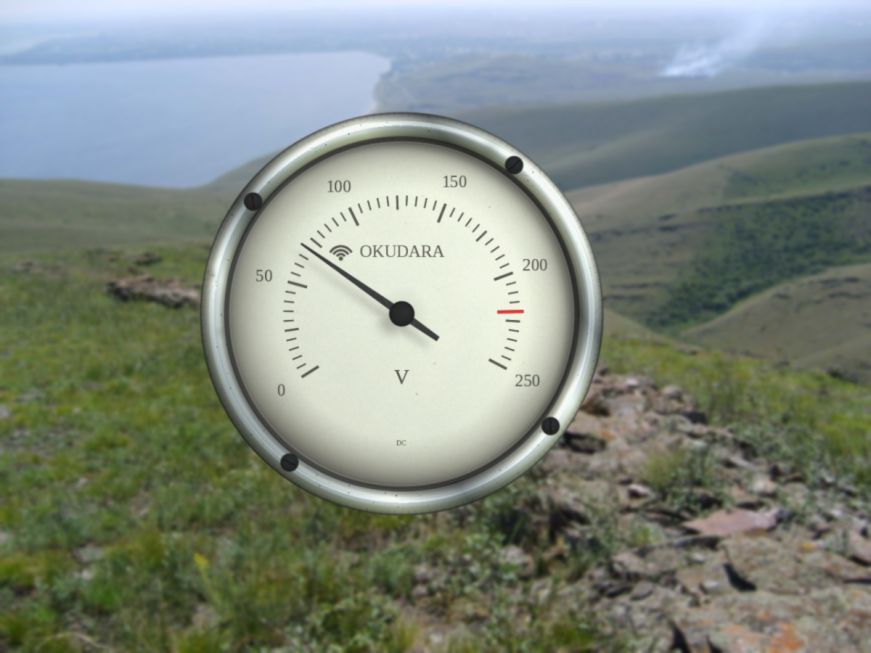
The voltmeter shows 70 V
